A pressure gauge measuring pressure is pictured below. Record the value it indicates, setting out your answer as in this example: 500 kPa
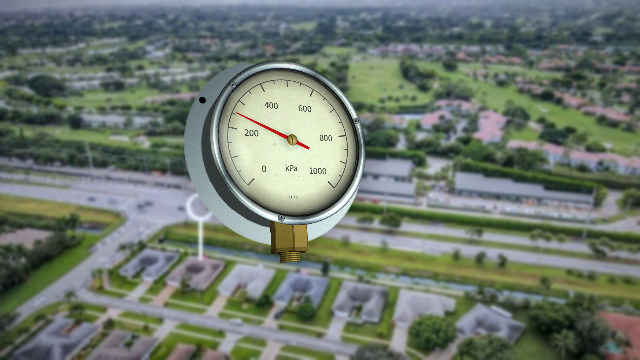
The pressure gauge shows 250 kPa
